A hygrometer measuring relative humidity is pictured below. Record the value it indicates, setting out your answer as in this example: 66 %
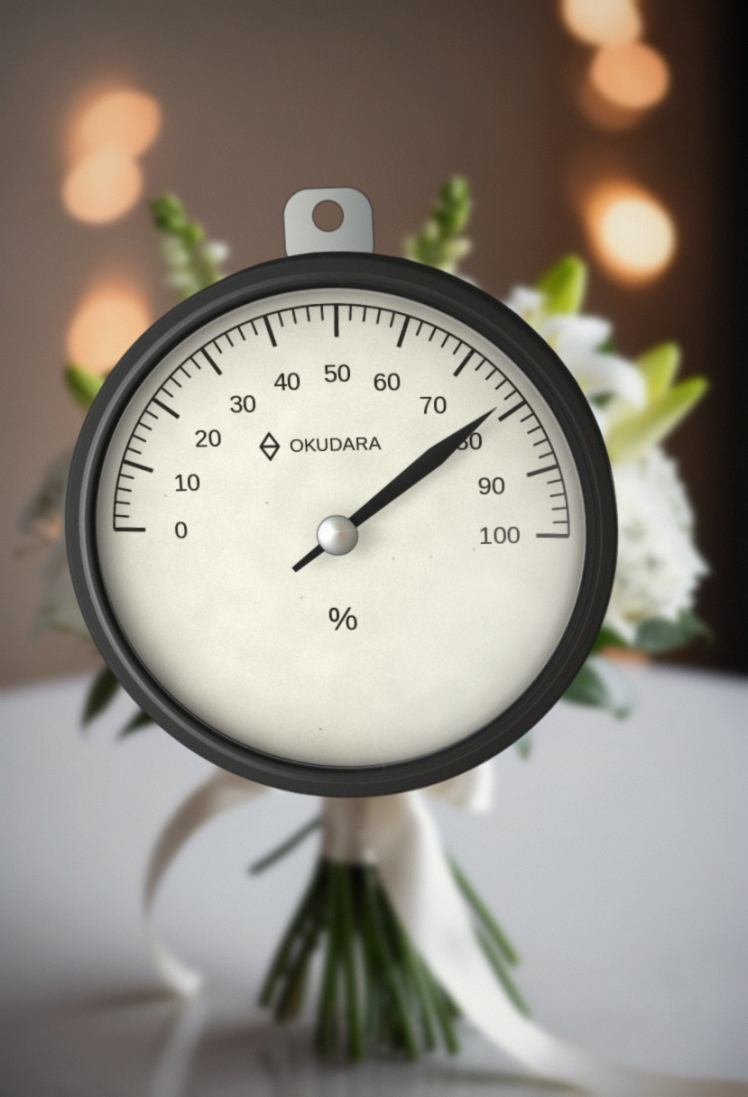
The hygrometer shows 78 %
